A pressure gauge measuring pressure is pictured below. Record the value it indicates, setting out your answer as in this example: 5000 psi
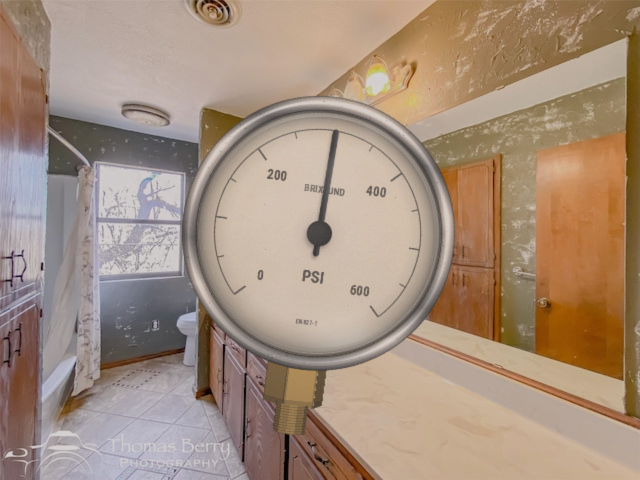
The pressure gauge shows 300 psi
